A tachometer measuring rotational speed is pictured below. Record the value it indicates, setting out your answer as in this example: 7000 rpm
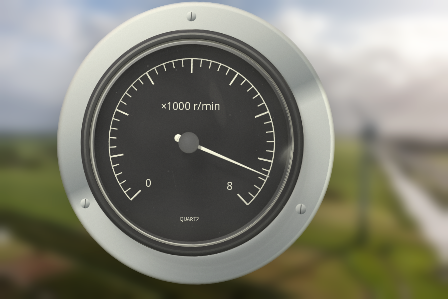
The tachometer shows 7300 rpm
